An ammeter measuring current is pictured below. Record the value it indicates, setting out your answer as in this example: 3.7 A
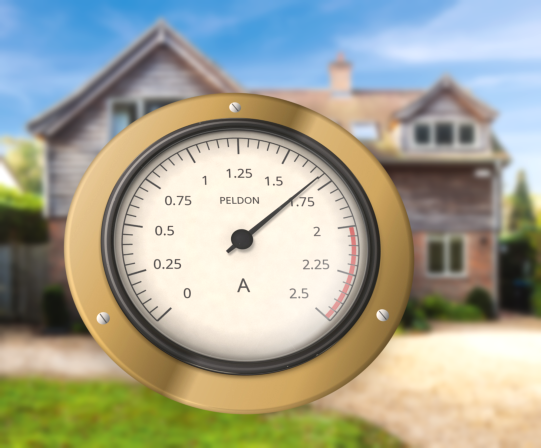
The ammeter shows 1.7 A
